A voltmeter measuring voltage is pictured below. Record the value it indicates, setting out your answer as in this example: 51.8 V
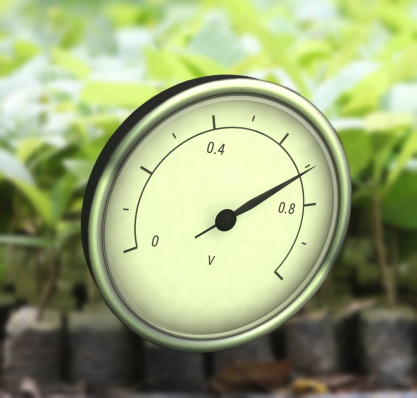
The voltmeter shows 0.7 V
